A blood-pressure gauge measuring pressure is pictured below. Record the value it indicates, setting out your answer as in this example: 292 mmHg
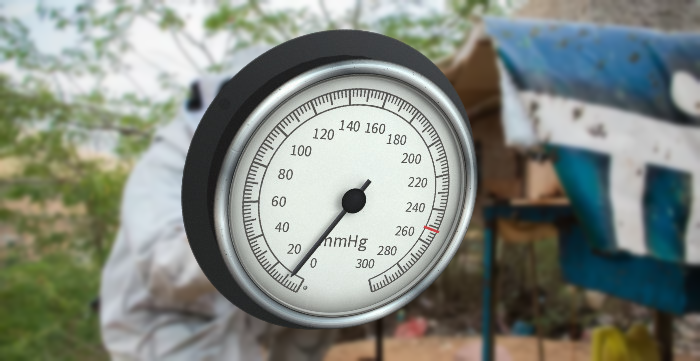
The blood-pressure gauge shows 10 mmHg
